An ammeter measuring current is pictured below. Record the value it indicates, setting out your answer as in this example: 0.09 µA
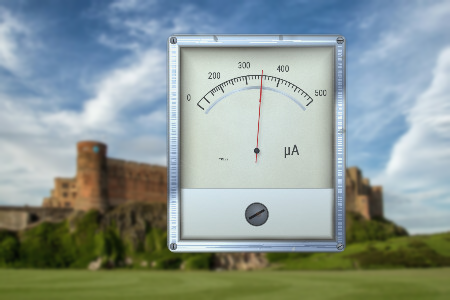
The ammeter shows 350 µA
